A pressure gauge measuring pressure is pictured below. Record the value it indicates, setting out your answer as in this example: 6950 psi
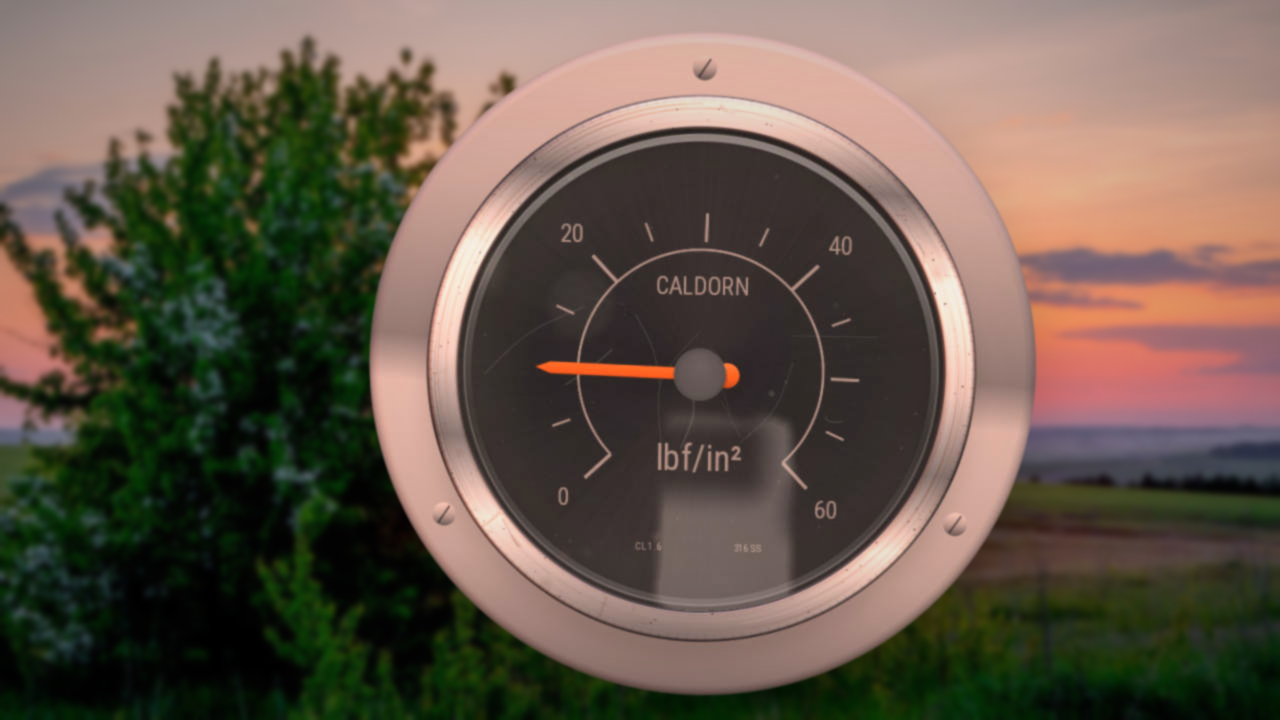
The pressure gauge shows 10 psi
